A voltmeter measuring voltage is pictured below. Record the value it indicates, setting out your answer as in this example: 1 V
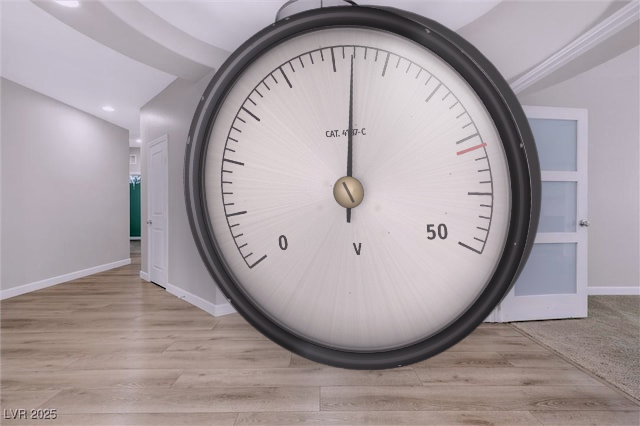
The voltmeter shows 27 V
